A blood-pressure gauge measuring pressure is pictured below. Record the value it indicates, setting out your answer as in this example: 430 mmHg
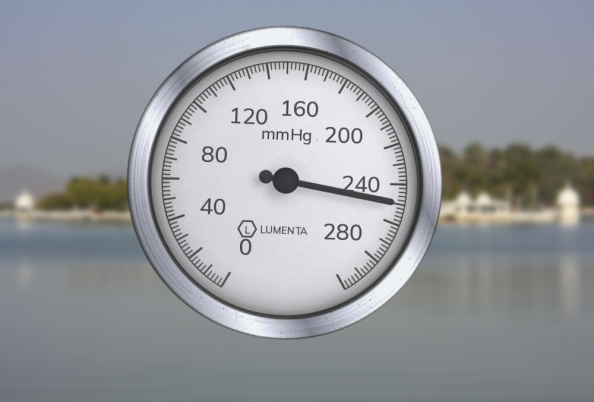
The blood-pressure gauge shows 250 mmHg
